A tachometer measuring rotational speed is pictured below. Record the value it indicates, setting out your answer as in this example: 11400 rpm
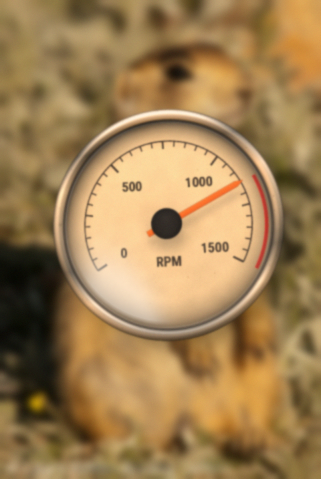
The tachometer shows 1150 rpm
